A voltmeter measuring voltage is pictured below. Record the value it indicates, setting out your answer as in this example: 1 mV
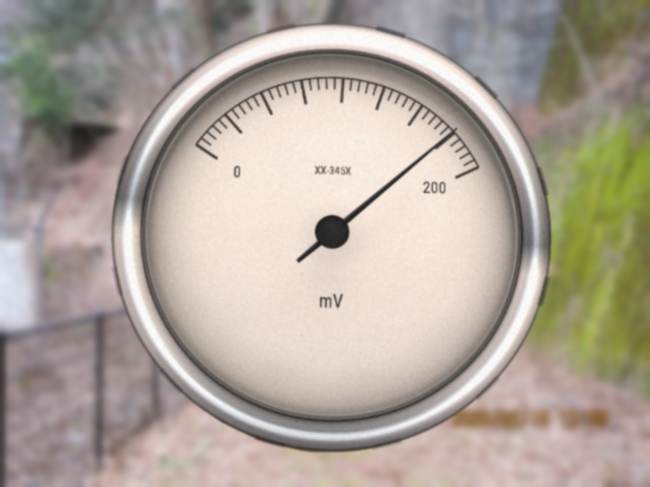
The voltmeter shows 175 mV
